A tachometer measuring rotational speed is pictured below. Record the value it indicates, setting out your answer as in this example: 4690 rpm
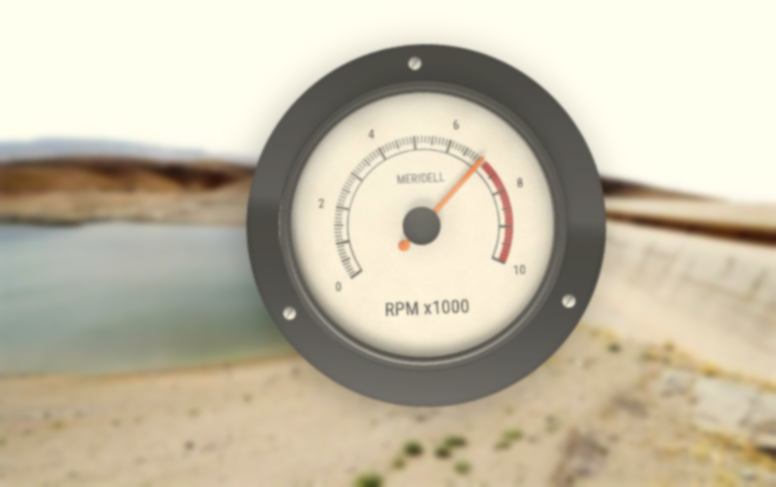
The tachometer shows 7000 rpm
